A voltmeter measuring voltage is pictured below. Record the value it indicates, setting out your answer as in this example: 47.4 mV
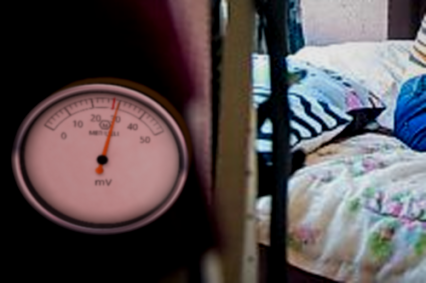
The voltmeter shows 30 mV
